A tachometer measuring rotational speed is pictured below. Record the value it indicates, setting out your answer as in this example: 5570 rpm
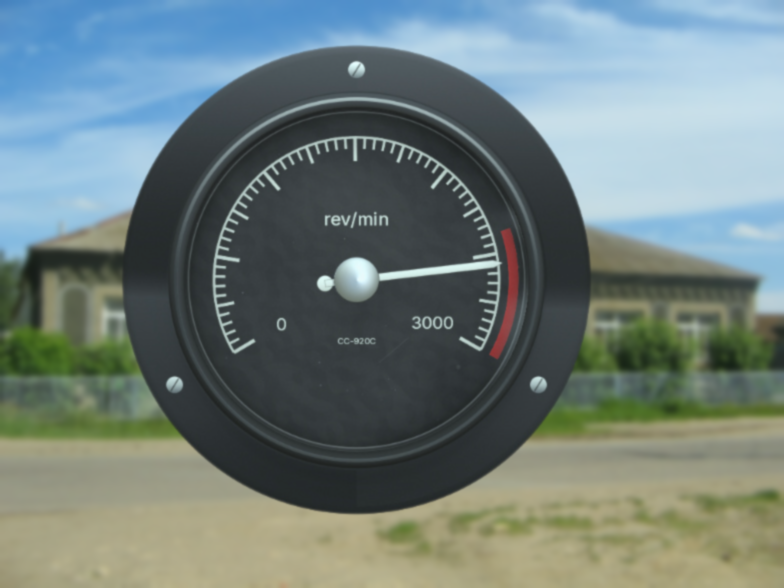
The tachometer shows 2550 rpm
